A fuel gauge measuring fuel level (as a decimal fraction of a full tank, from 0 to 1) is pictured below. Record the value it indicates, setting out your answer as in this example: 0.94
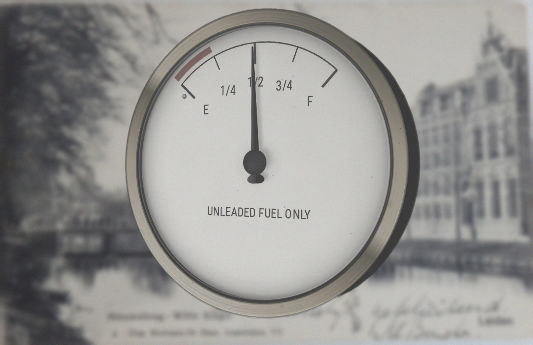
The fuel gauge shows 0.5
